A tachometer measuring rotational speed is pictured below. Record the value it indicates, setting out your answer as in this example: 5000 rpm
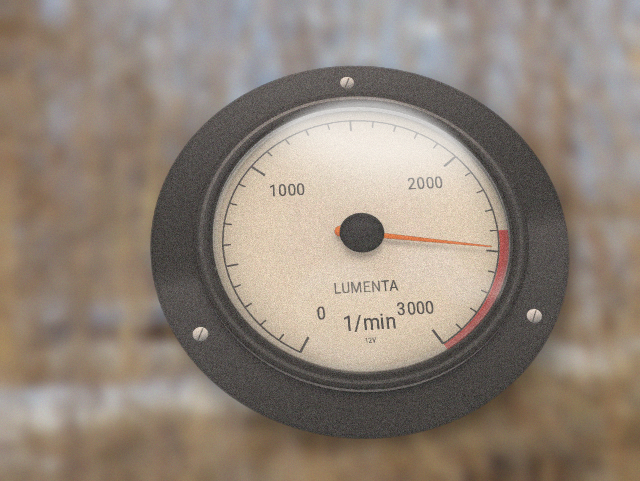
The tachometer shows 2500 rpm
